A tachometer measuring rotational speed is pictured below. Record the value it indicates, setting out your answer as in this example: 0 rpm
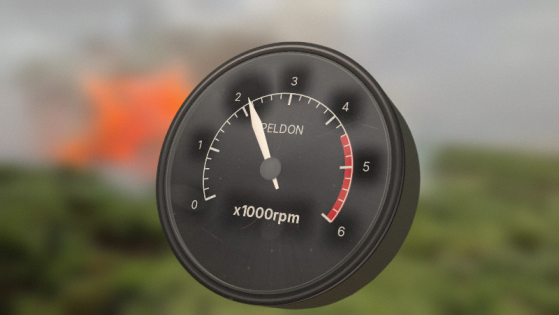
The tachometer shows 2200 rpm
